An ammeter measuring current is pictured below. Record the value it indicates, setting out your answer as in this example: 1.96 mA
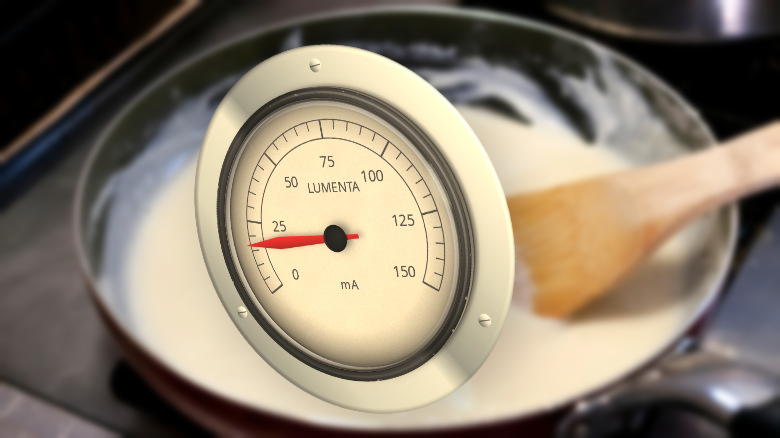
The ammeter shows 17.5 mA
